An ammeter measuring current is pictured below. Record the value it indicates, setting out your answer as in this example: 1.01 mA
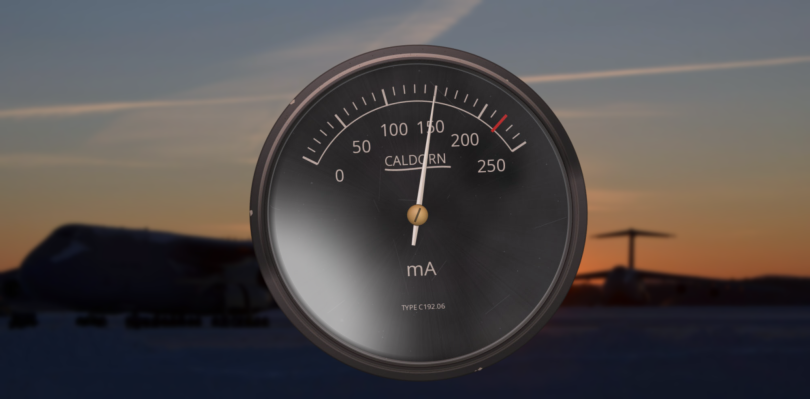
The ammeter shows 150 mA
